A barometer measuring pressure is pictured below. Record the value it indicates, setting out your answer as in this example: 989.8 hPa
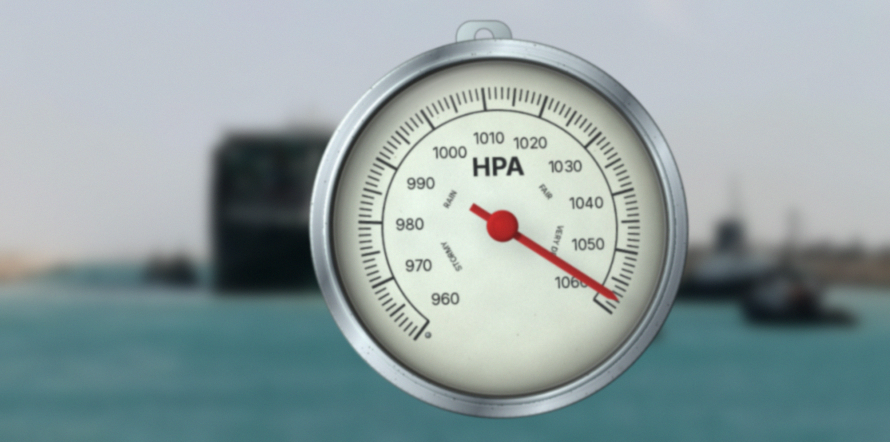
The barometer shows 1058 hPa
